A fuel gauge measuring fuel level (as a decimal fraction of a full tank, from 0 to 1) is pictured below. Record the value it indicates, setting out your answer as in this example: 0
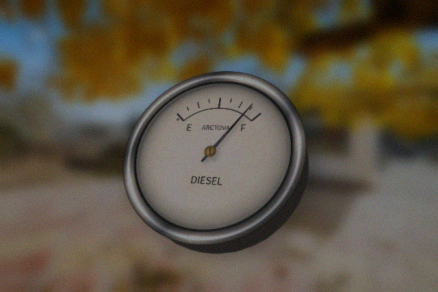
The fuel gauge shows 0.875
